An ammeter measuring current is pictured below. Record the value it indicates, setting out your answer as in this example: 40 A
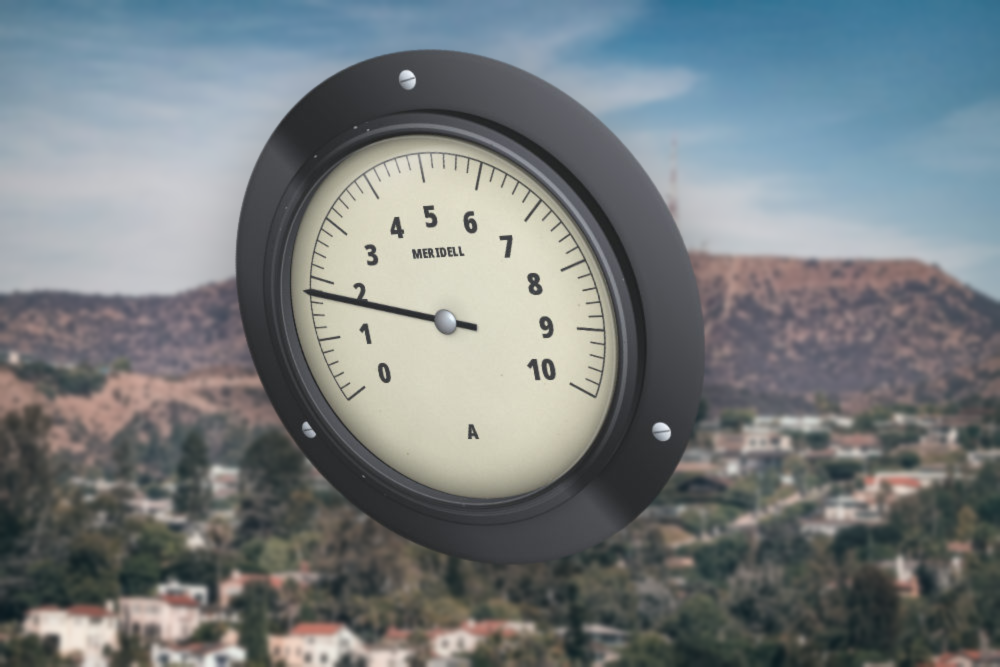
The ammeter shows 1.8 A
